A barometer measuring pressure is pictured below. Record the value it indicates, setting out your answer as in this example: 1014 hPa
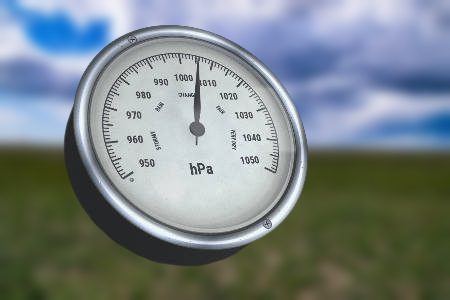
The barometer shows 1005 hPa
